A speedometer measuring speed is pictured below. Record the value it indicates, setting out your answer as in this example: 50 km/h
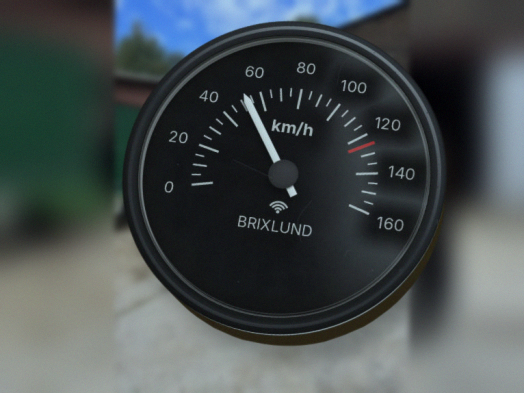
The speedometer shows 52.5 km/h
